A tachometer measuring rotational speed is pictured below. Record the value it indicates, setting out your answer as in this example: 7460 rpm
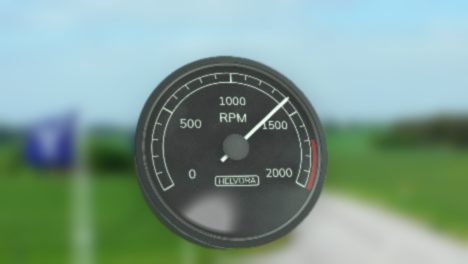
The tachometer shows 1400 rpm
